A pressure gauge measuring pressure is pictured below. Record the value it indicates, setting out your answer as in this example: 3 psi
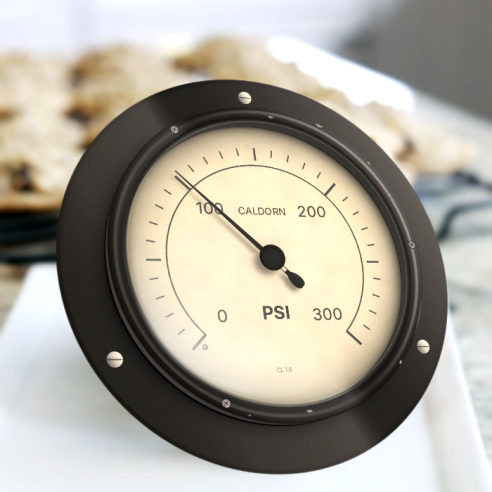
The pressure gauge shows 100 psi
